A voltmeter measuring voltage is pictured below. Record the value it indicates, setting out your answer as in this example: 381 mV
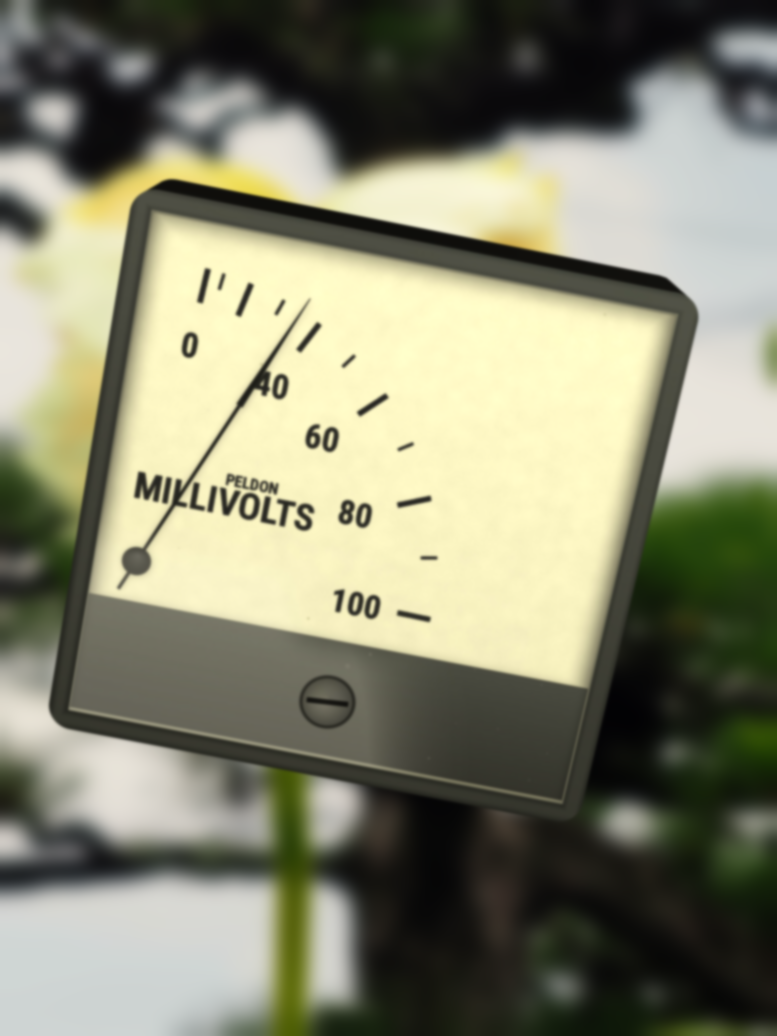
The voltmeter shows 35 mV
